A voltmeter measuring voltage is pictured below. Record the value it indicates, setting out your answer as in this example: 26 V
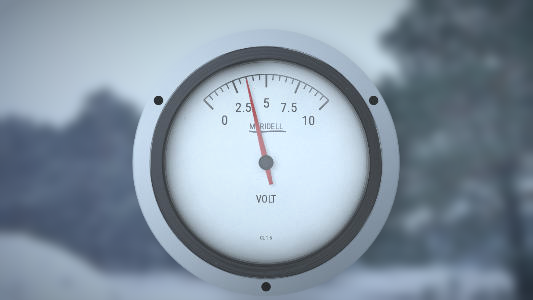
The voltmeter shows 3.5 V
